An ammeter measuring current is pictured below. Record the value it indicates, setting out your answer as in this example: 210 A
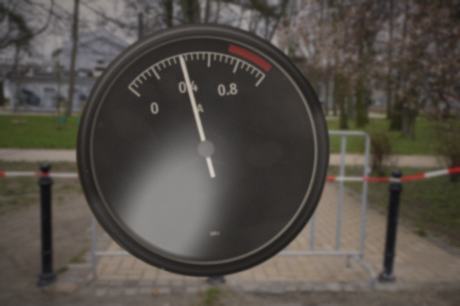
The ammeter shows 0.4 A
